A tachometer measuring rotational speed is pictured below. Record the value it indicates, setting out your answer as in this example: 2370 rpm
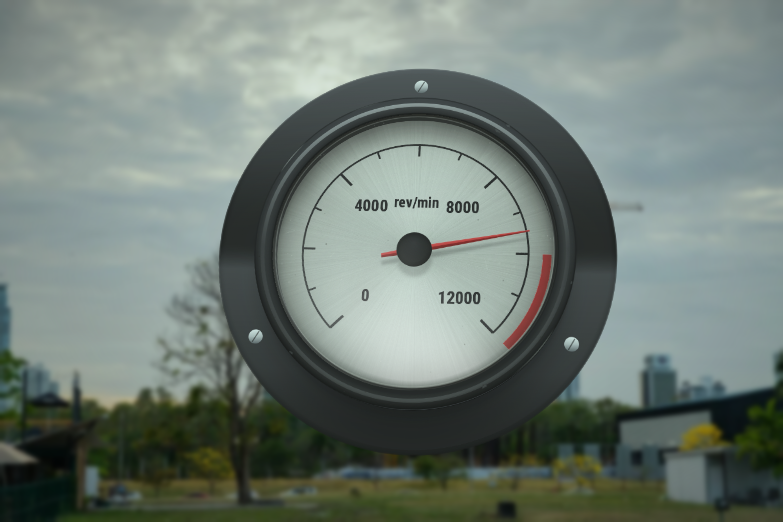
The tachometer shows 9500 rpm
